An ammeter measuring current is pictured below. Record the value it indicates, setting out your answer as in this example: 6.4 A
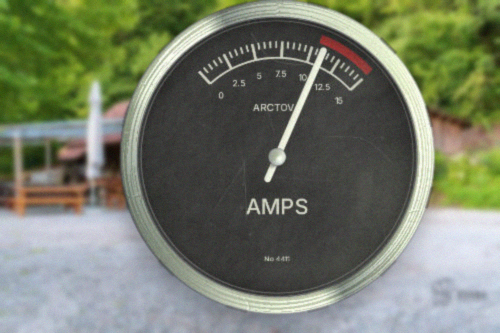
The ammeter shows 11 A
